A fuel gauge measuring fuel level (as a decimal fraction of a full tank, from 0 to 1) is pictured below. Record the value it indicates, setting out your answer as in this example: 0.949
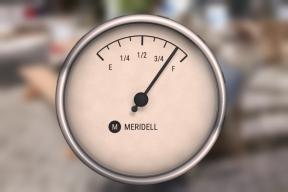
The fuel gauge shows 0.875
